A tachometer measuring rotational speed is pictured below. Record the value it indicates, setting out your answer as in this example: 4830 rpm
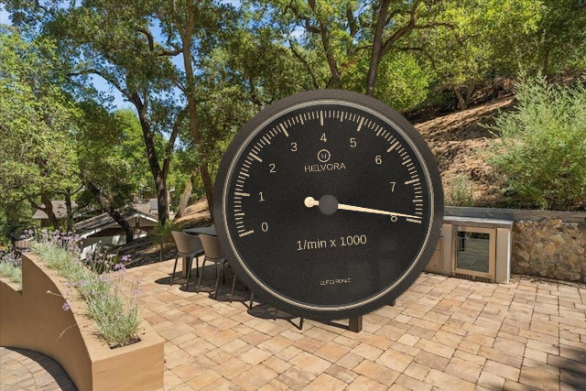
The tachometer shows 7900 rpm
